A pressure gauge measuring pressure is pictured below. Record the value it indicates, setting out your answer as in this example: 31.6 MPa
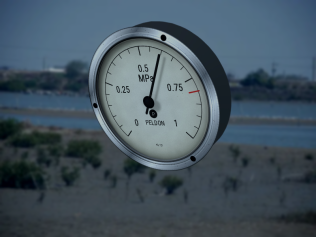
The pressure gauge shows 0.6 MPa
